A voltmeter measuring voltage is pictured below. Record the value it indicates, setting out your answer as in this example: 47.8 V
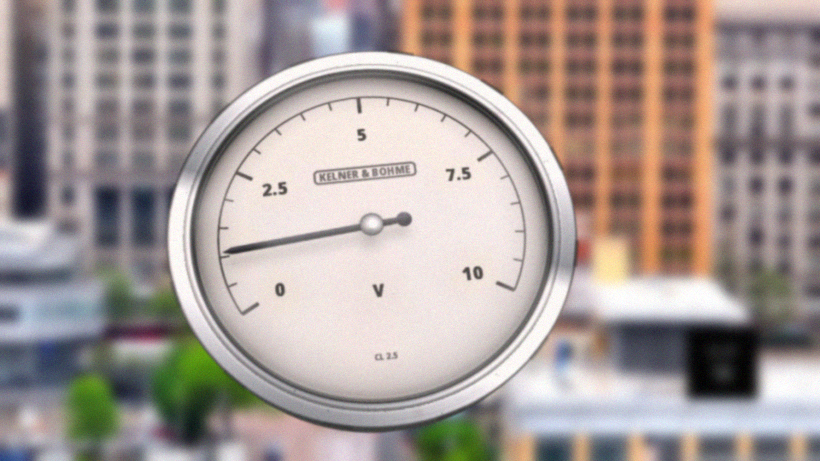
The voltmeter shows 1 V
